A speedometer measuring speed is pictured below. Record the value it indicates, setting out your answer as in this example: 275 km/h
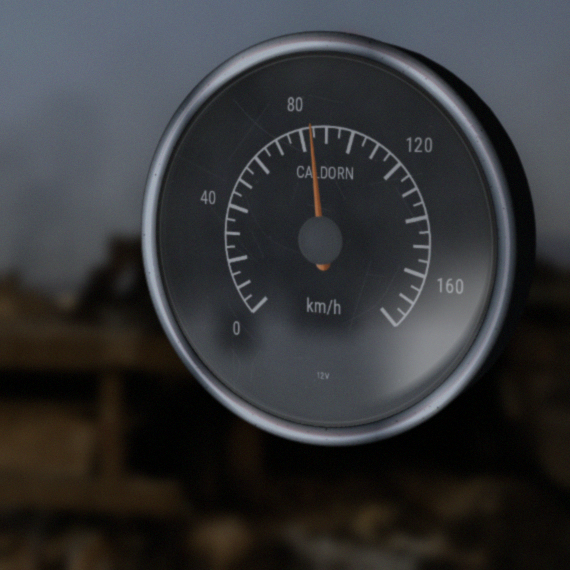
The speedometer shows 85 km/h
